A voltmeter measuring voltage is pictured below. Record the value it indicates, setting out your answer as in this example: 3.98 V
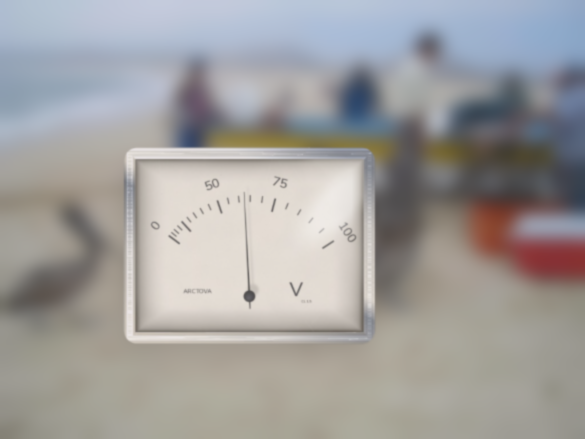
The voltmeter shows 62.5 V
